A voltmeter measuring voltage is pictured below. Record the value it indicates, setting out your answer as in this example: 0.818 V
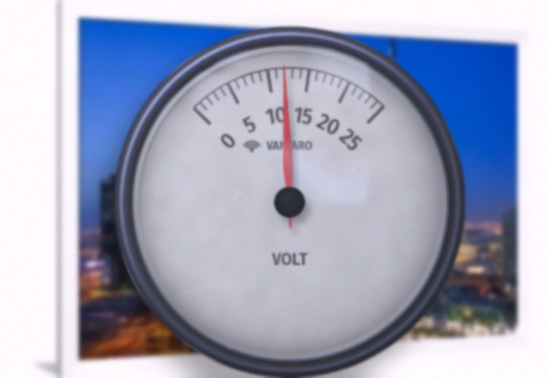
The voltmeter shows 12 V
